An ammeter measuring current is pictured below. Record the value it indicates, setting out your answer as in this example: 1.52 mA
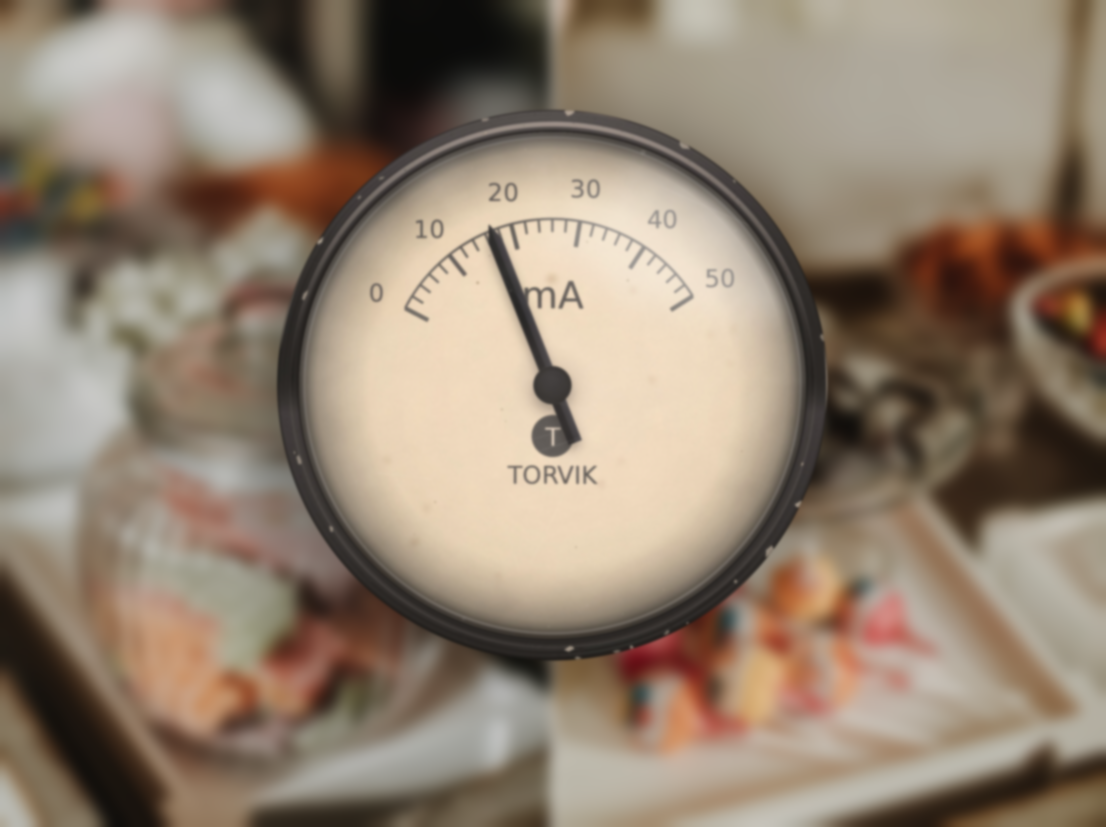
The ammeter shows 17 mA
